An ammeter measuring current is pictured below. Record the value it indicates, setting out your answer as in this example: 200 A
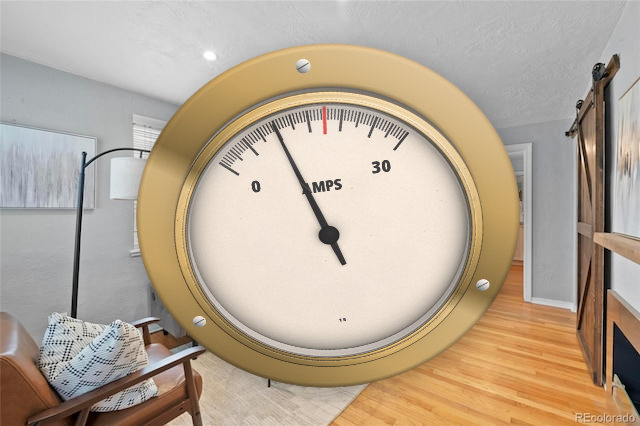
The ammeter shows 10 A
